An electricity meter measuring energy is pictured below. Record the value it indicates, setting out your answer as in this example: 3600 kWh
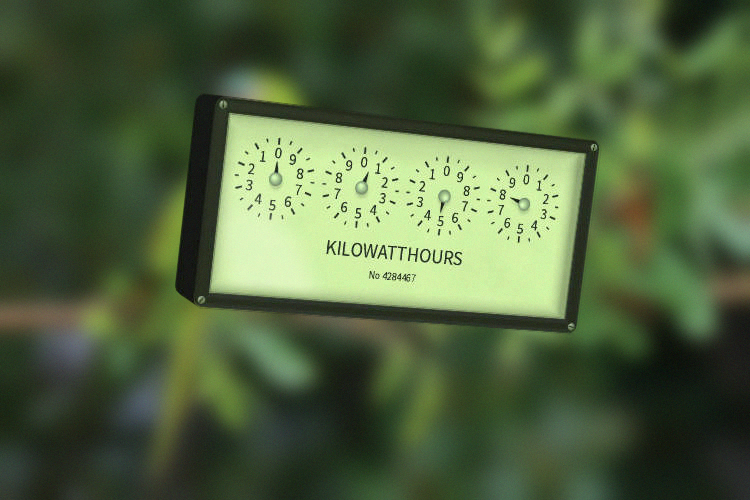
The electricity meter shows 48 kWh
